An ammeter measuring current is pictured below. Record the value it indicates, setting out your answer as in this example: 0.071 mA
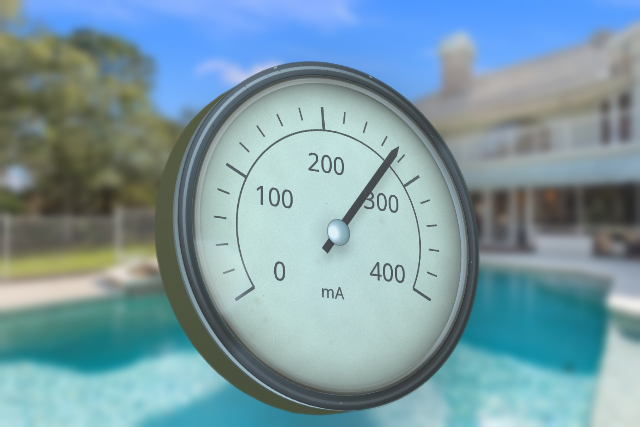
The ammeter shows 270 mA
